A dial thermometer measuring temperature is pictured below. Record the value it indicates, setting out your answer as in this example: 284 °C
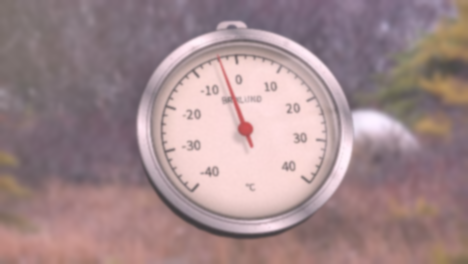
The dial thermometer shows -4 °C
